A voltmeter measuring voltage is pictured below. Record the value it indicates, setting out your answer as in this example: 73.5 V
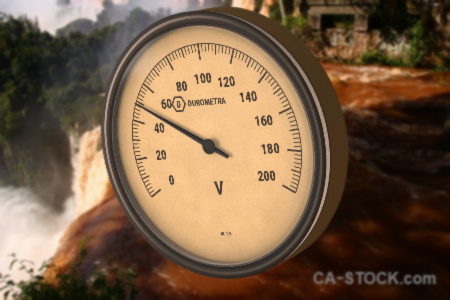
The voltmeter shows 50 V
